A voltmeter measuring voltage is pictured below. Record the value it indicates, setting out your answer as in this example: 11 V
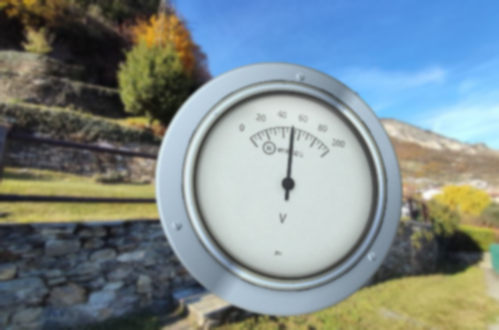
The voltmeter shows 50 V
